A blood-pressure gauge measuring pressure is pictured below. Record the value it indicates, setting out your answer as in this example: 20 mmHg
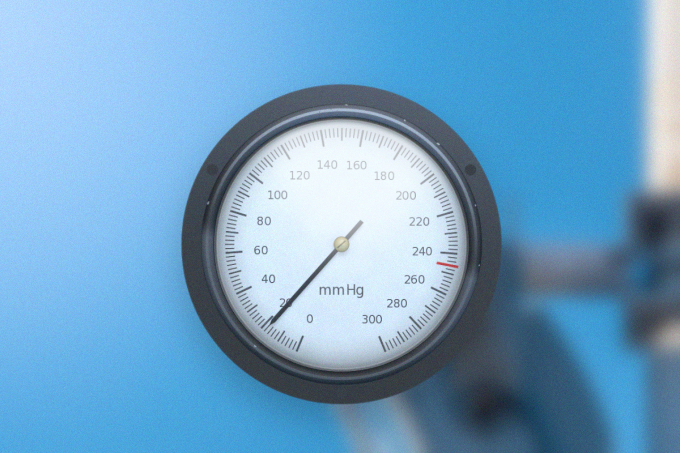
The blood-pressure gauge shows 18 mmHg
